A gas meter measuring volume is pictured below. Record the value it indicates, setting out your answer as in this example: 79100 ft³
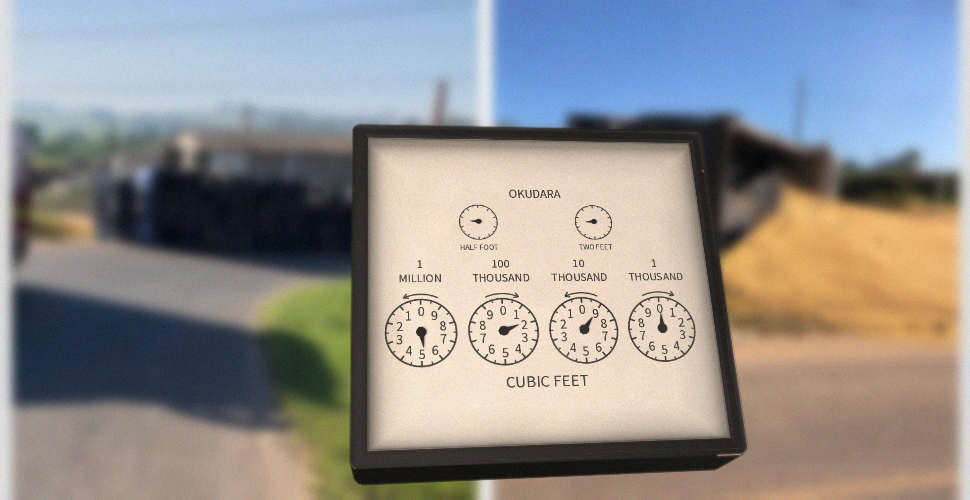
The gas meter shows 519000 ft³
